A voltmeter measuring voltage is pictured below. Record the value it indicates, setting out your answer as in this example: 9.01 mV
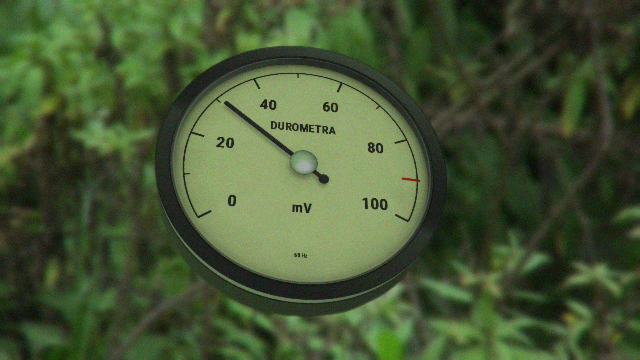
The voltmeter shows 30 mV
